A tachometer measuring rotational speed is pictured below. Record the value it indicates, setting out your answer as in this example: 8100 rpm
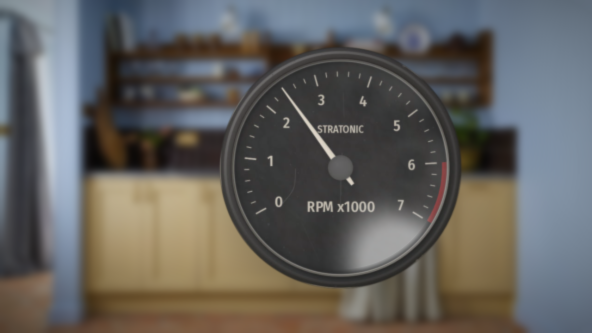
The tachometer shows 2400 rpm
